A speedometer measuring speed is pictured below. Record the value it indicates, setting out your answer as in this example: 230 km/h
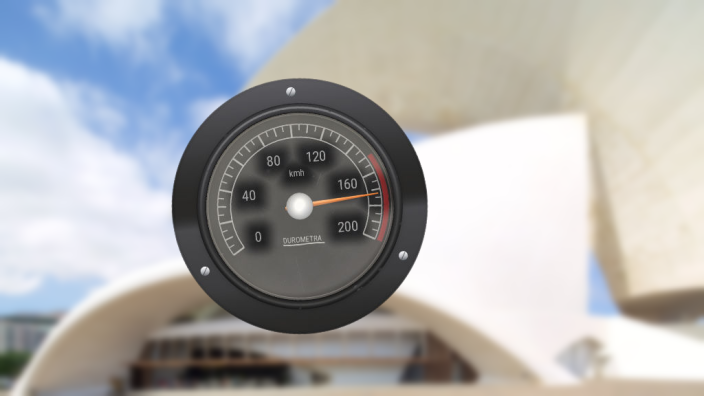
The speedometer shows 172.5 km/h
